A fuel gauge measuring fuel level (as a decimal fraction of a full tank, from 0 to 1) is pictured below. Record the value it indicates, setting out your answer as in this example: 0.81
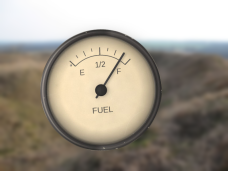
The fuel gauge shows 0.875
